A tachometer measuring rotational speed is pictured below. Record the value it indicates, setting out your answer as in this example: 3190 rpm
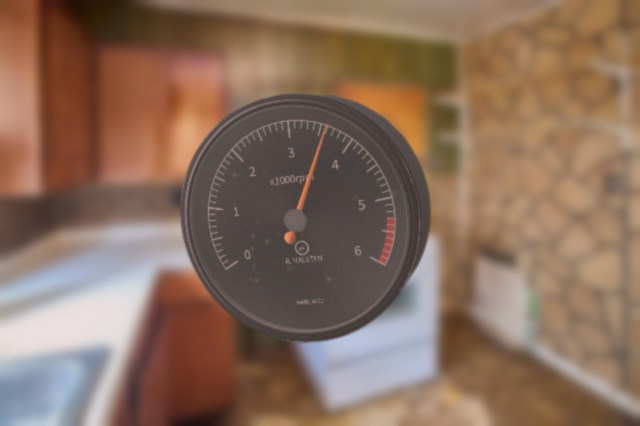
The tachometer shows 3600 rpm
